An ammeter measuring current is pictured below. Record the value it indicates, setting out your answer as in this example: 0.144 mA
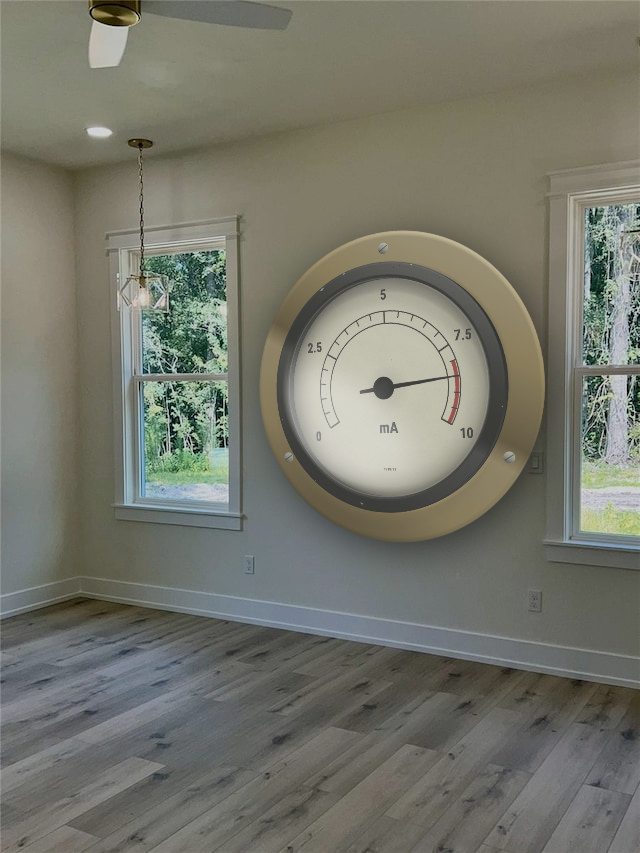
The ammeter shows 8.5 mA
